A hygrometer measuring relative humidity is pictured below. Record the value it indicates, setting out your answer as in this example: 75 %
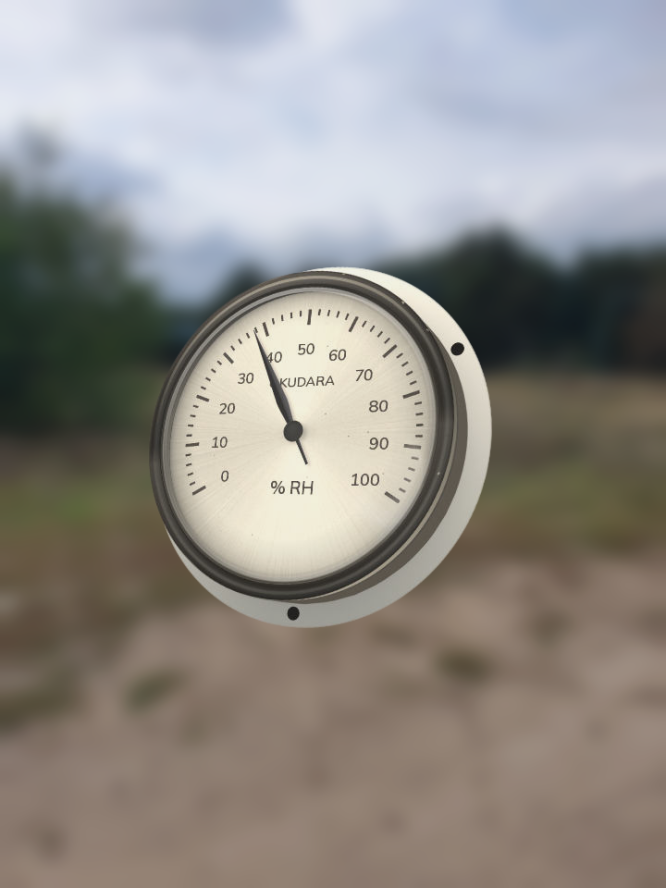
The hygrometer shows 38 %
